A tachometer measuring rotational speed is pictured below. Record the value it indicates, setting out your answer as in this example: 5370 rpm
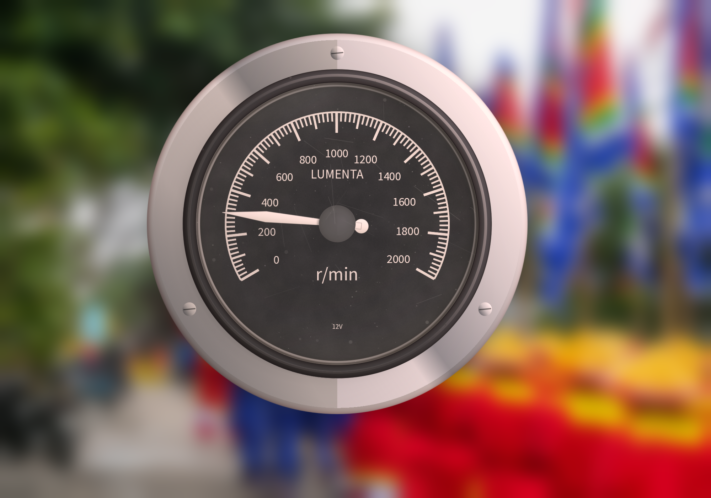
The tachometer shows 300 rpm
